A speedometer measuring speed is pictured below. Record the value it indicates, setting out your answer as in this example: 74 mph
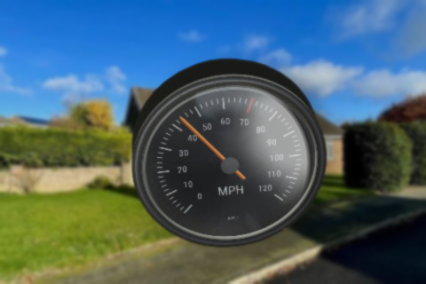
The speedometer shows 44 mph
